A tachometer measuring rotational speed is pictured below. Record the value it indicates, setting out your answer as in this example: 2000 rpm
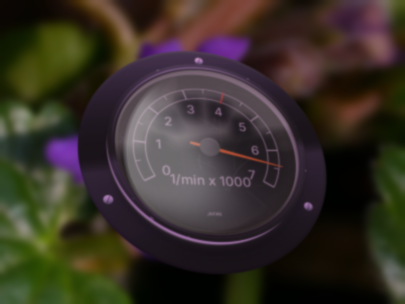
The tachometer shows 6500 rpm
